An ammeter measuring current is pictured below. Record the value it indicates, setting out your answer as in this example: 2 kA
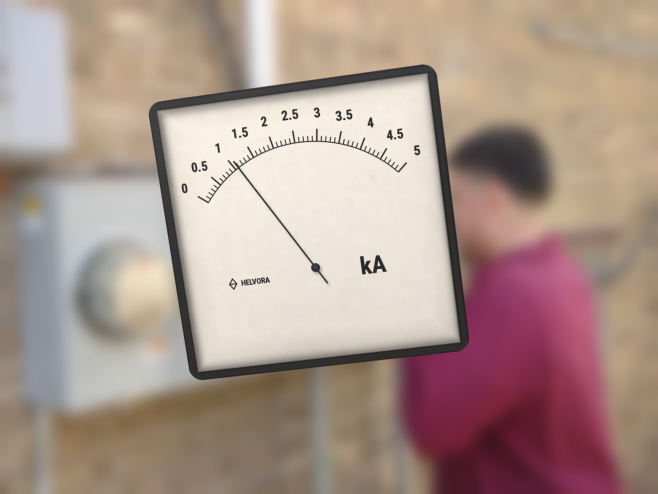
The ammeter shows 1.1 kA
